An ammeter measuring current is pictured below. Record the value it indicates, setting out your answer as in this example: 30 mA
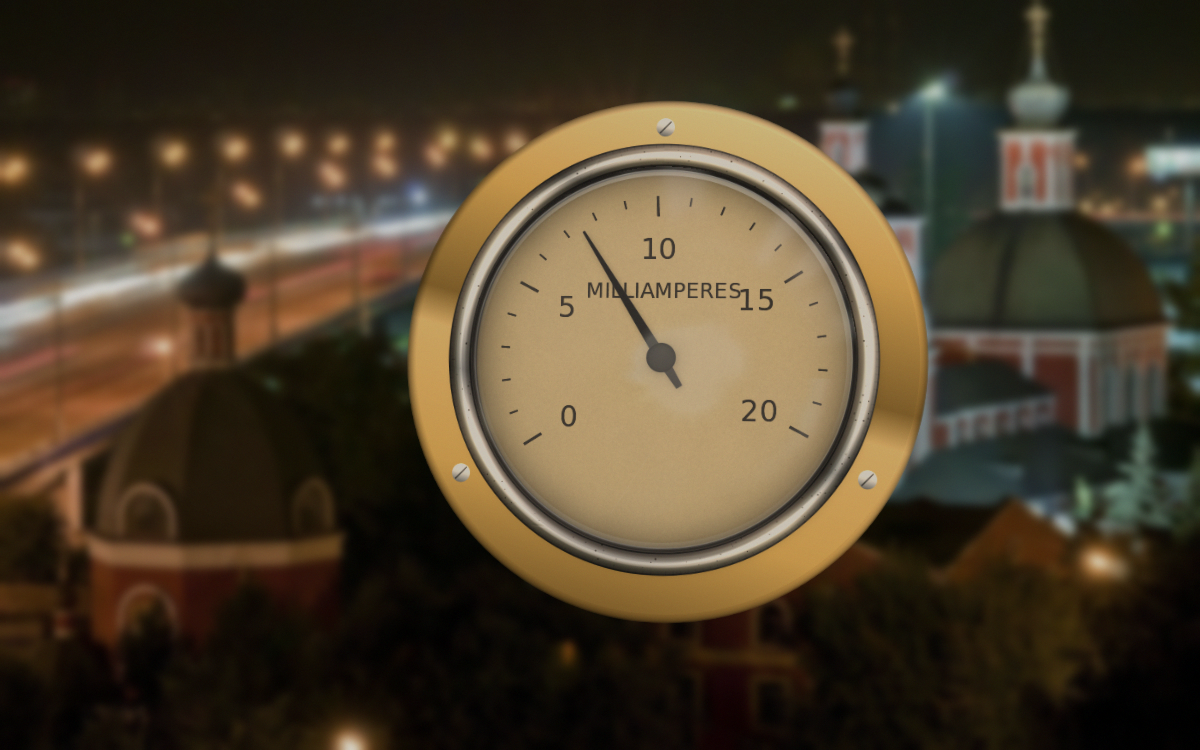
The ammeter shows 7.5 mA
